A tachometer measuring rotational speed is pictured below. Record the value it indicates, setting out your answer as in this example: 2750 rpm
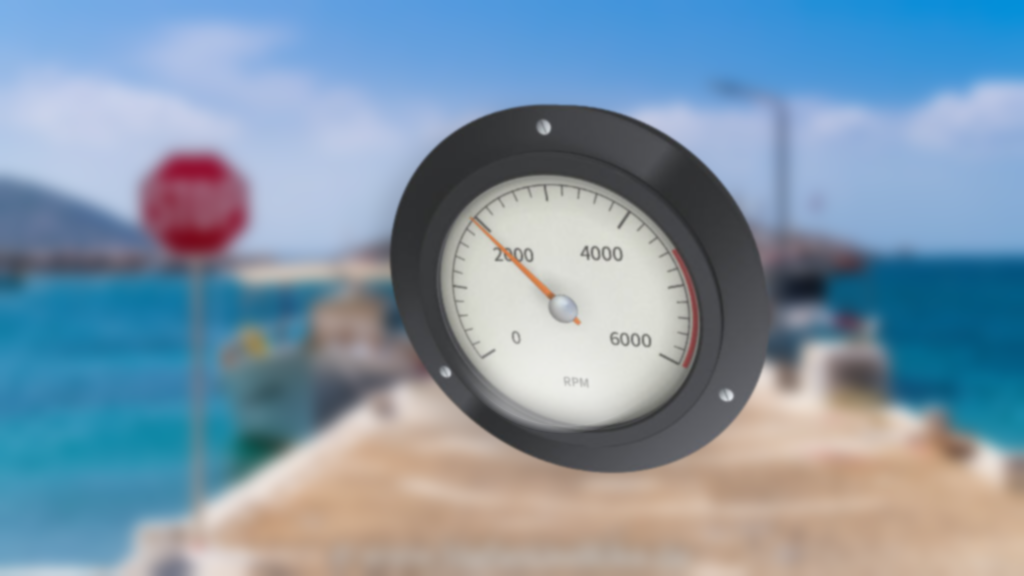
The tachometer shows 2000 rpm
